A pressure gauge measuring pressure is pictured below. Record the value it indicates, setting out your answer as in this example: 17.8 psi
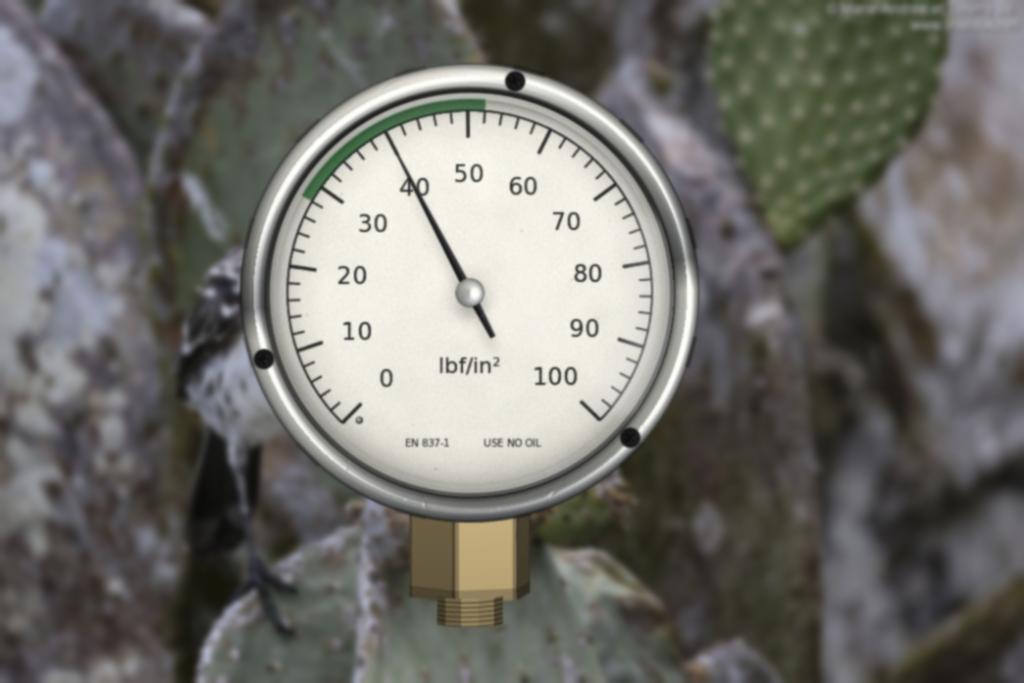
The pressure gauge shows 40 psi
